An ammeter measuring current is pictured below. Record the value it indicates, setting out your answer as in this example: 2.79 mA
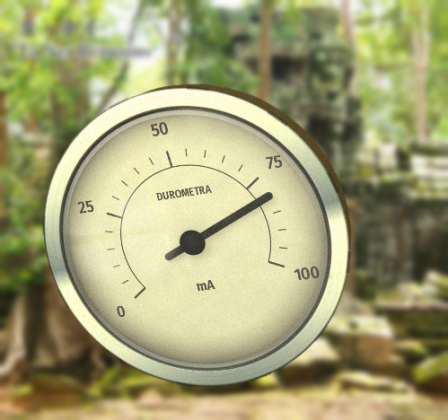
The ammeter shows 80 mA
